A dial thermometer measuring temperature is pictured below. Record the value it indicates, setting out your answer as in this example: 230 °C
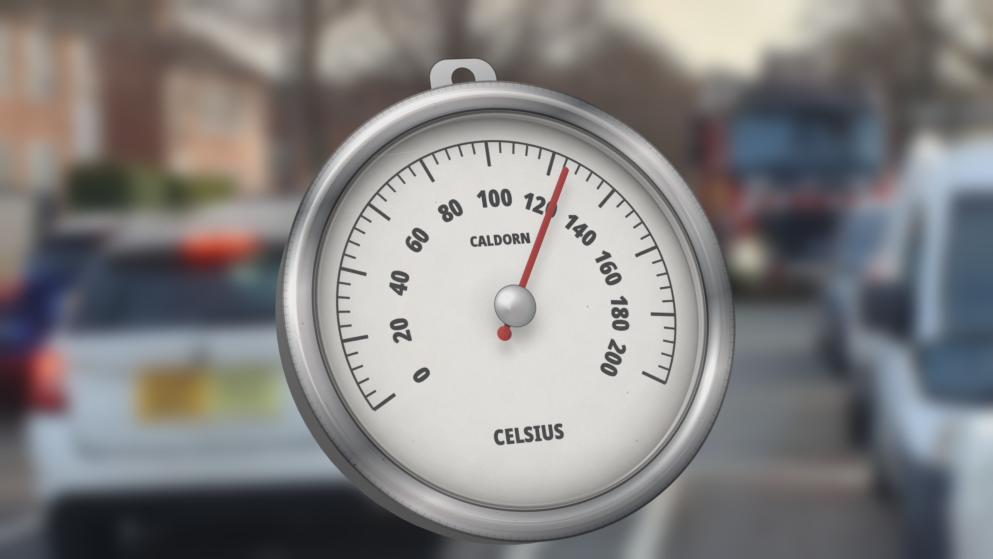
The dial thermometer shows 124 °C
